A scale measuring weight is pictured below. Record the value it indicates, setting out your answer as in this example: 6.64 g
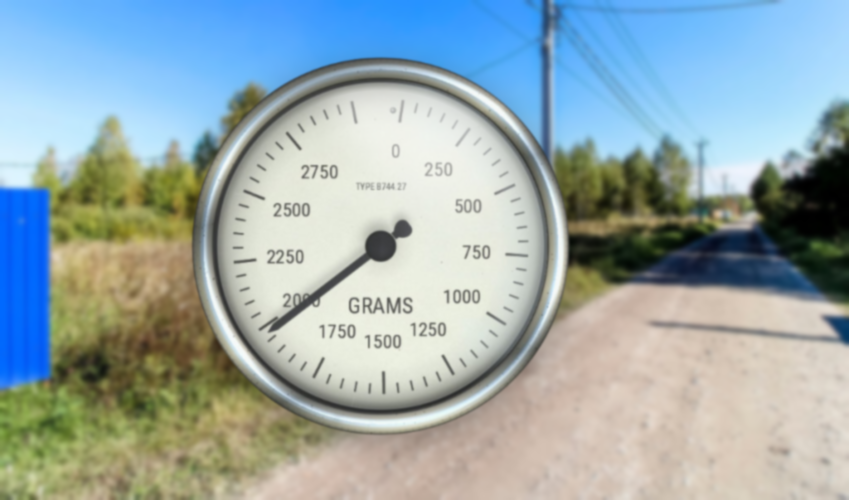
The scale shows 1975 g
